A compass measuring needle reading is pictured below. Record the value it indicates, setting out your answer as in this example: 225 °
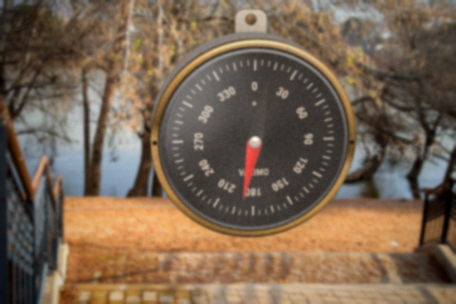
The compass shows 190 °
